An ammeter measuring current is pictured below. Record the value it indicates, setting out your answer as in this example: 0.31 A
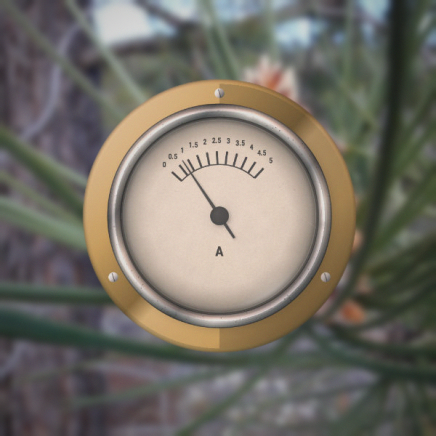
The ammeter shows 0.75 A
